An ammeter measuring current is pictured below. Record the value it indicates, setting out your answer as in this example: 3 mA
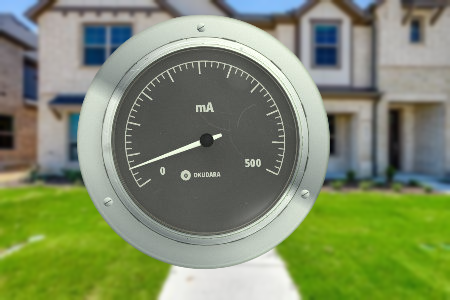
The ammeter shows 30 mA
